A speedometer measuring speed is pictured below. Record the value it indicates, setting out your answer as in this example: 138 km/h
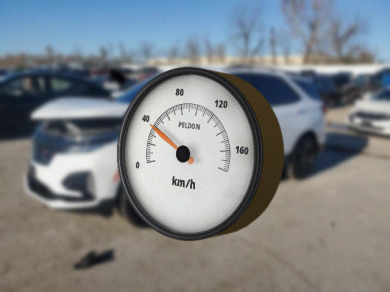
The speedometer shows 40 km/h
